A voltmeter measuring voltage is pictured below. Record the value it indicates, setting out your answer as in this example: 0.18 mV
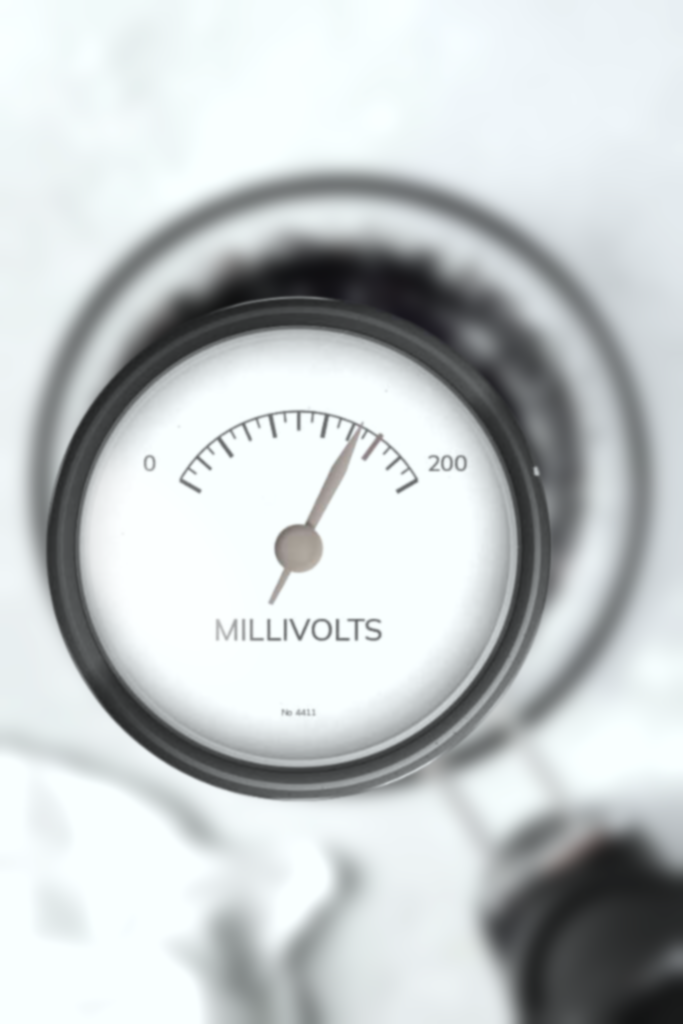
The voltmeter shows 145 mV
